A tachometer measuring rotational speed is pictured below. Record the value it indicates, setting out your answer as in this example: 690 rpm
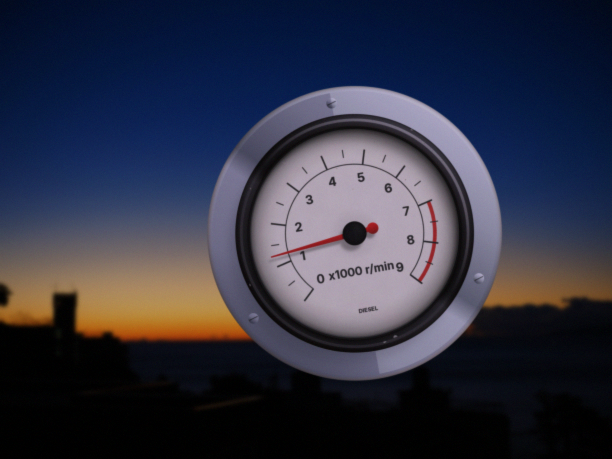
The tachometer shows 1250 rpm
